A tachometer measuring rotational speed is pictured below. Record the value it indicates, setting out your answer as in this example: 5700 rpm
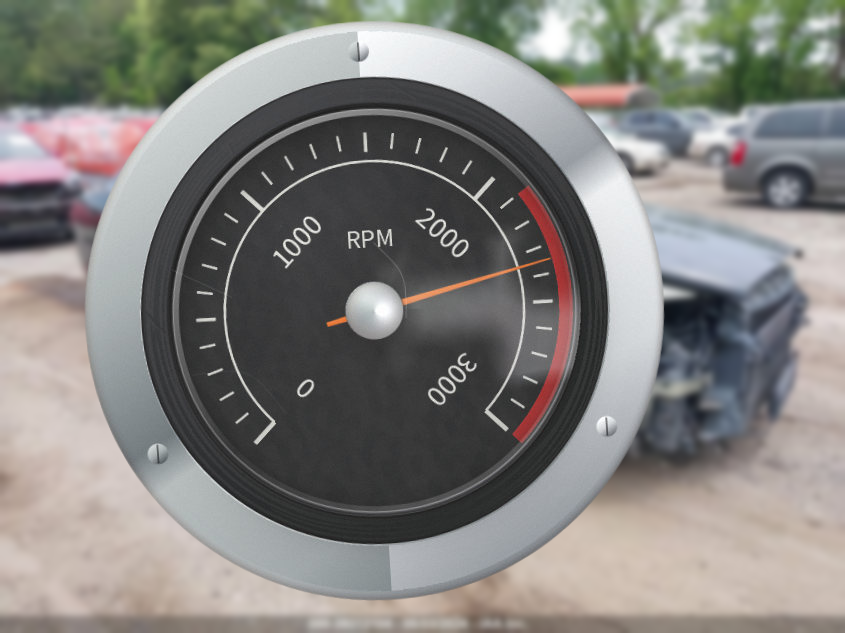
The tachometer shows 2350 rpm
